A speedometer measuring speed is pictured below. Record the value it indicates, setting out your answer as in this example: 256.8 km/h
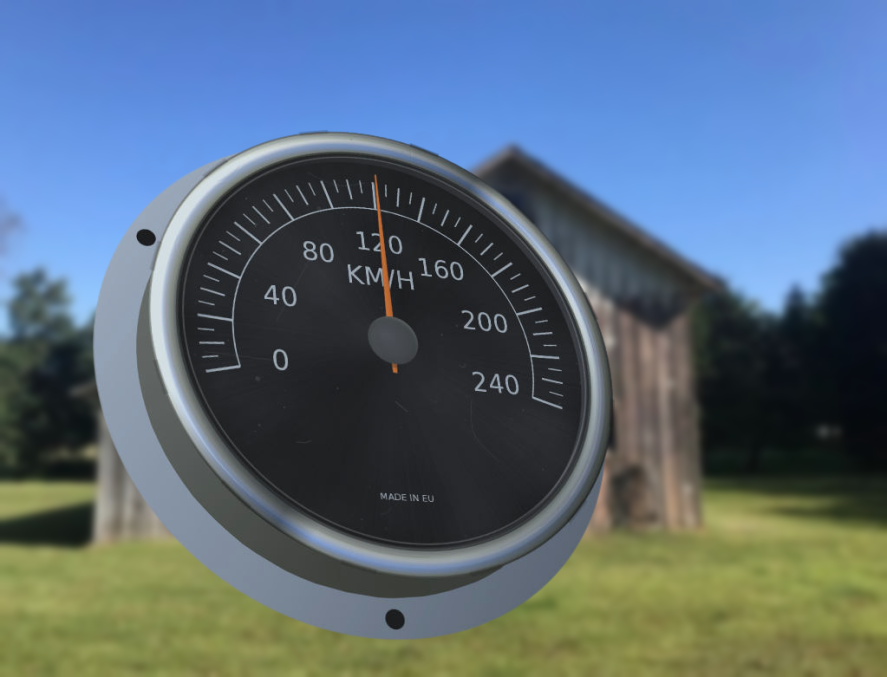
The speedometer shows 120 km/h
